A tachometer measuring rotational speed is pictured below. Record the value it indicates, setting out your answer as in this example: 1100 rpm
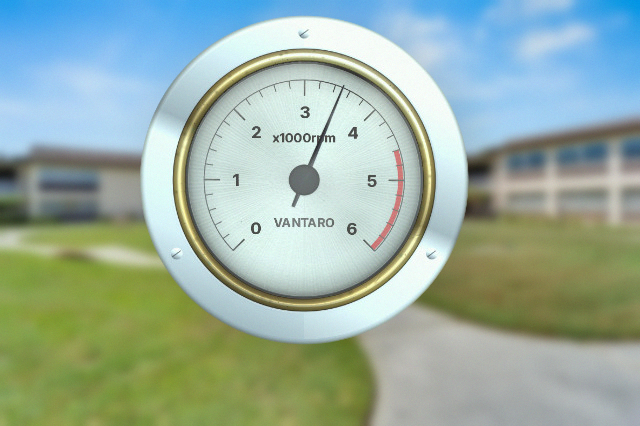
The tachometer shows 3500 rpm
